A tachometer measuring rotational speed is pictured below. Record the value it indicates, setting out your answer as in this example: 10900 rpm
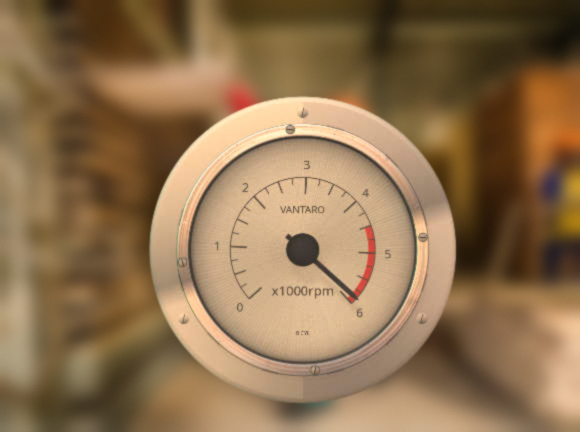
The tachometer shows 5875 rpm
